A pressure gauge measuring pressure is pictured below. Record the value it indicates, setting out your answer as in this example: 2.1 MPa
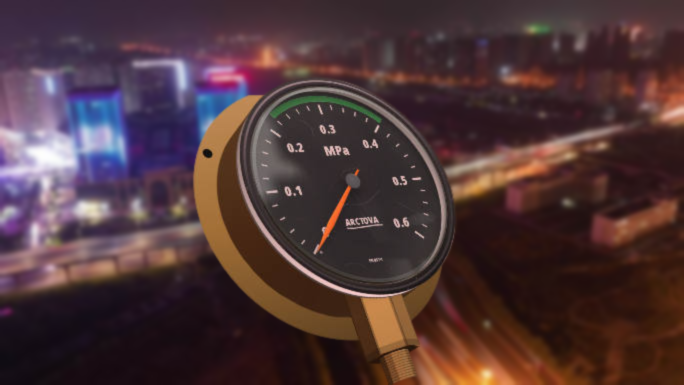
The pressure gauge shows 0 MPa
